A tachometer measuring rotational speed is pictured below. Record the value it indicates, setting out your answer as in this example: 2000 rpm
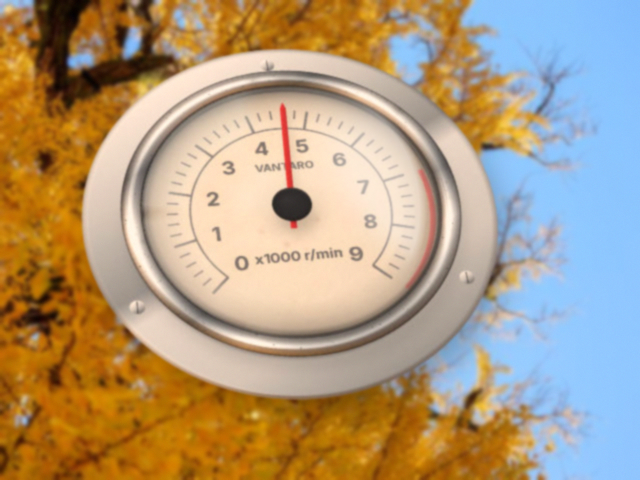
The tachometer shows 4600 rpm
